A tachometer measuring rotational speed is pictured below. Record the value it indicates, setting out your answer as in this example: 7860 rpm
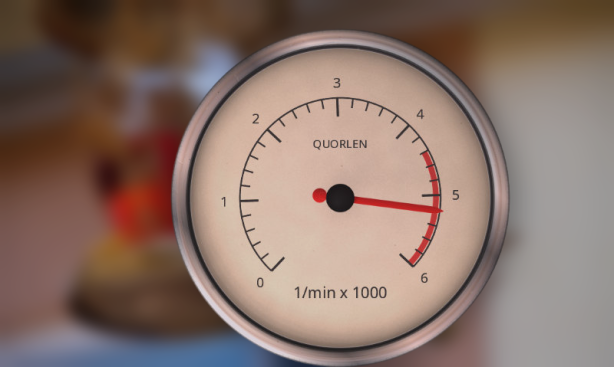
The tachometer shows 5200 rpm
